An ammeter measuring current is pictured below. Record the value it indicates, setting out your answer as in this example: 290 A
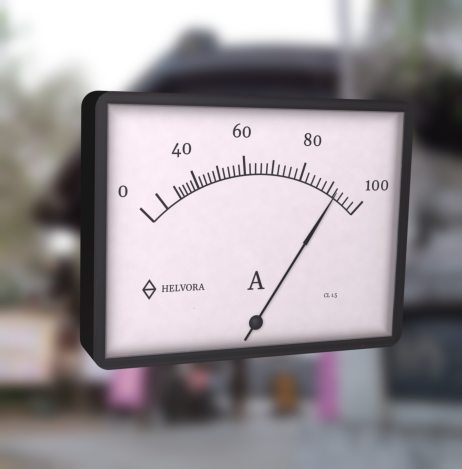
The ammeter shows 92 A
